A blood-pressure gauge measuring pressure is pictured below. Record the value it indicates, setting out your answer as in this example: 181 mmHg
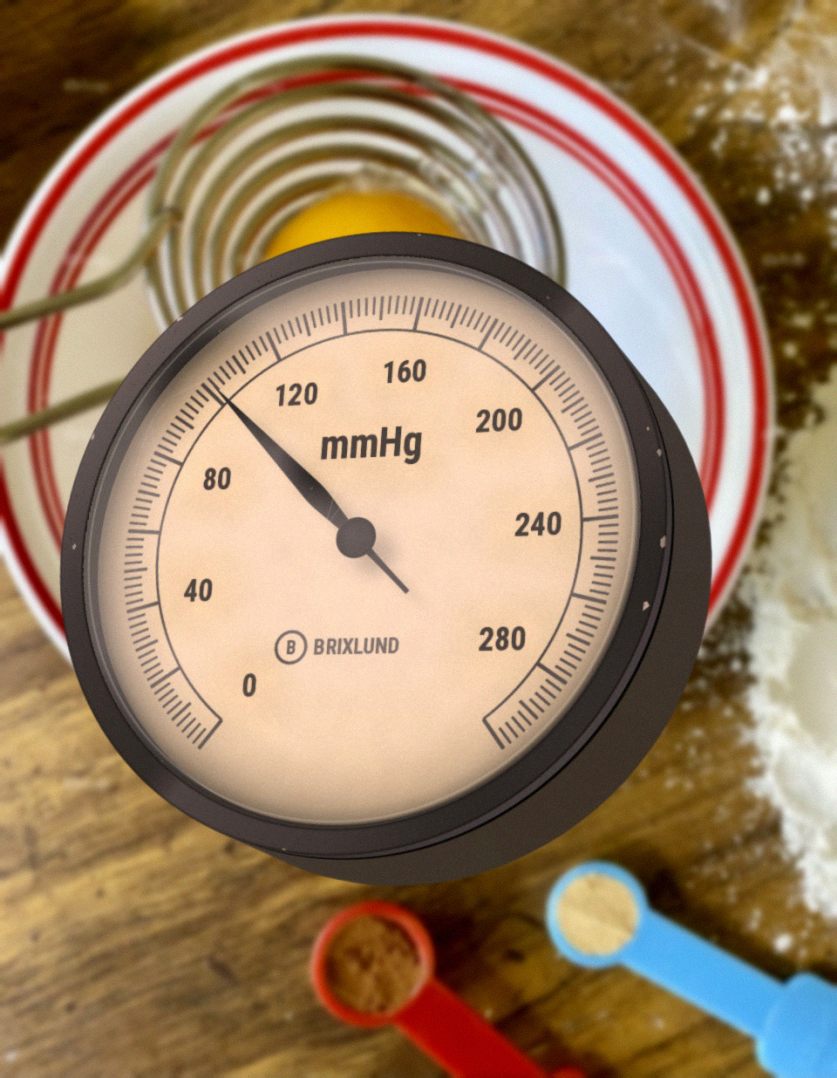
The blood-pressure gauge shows 102 mmHg
